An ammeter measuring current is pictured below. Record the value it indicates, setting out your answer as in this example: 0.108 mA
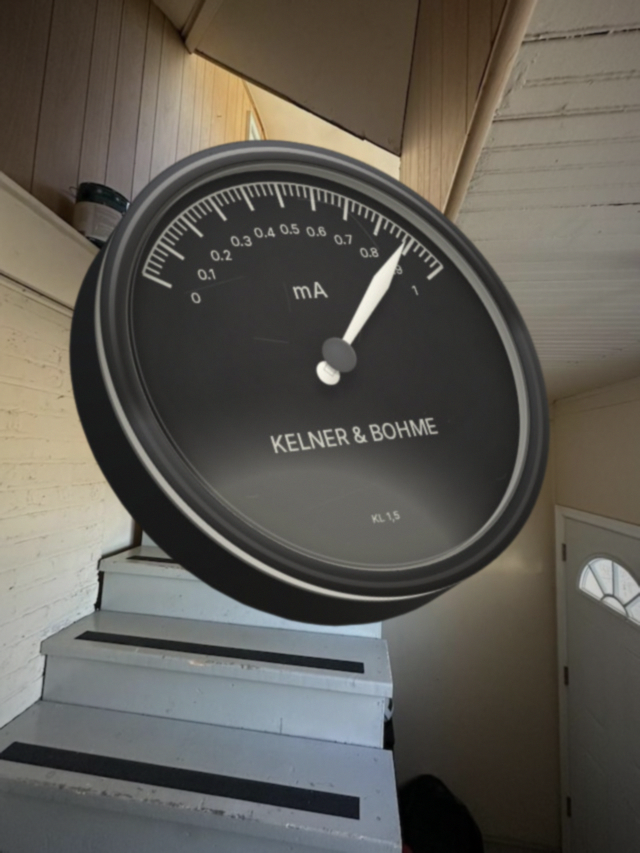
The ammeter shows 0.88 mA
